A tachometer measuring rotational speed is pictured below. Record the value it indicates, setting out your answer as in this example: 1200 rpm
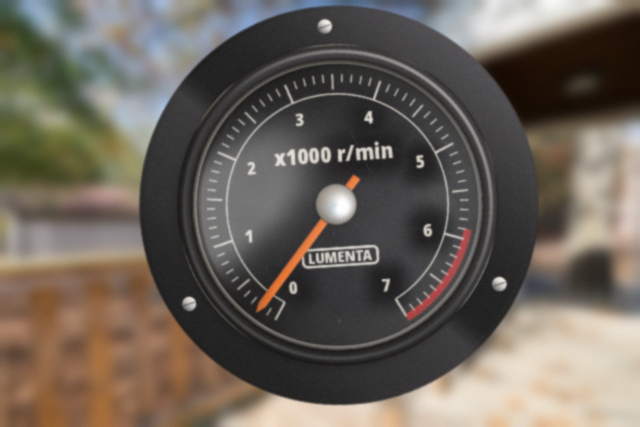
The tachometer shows 200 rpm
